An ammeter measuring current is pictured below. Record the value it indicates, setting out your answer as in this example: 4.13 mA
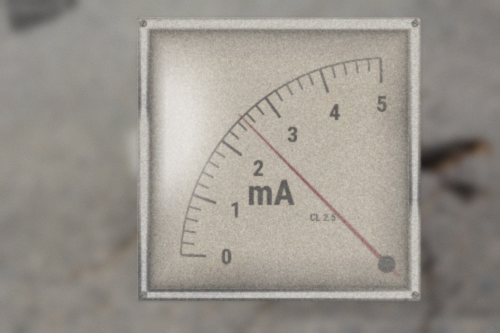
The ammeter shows 2.5 mA
